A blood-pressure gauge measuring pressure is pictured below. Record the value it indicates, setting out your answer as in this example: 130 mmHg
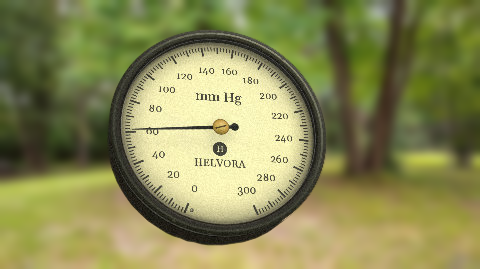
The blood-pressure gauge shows 60 mmHg
